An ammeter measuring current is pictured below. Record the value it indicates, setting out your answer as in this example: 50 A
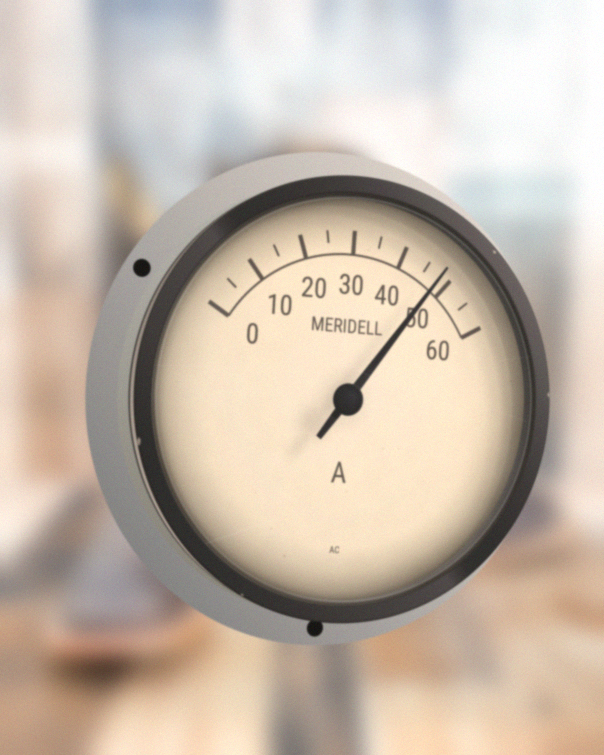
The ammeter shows 47.5 A
